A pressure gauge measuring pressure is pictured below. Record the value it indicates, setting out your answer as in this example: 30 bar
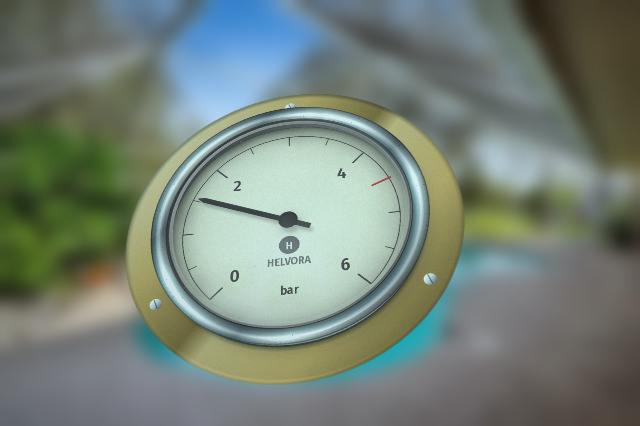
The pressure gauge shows 1.5 bar
